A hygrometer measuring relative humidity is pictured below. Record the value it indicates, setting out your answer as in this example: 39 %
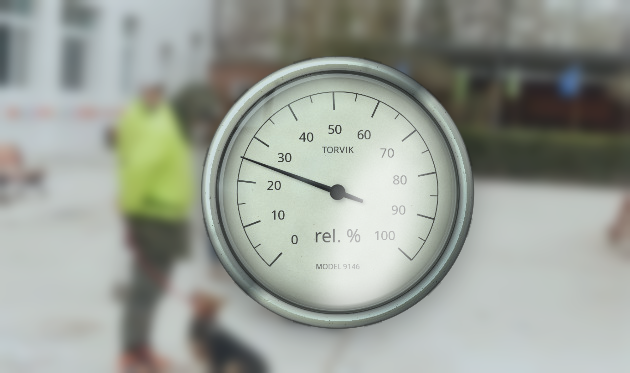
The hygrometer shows 25 %
